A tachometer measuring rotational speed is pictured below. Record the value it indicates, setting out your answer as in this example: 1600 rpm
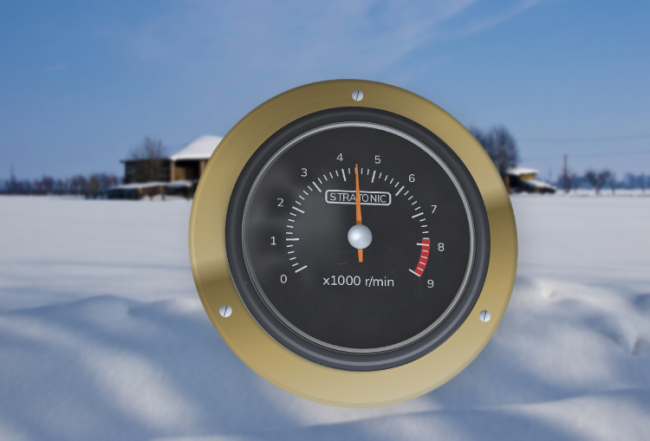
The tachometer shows 4400 rpm
